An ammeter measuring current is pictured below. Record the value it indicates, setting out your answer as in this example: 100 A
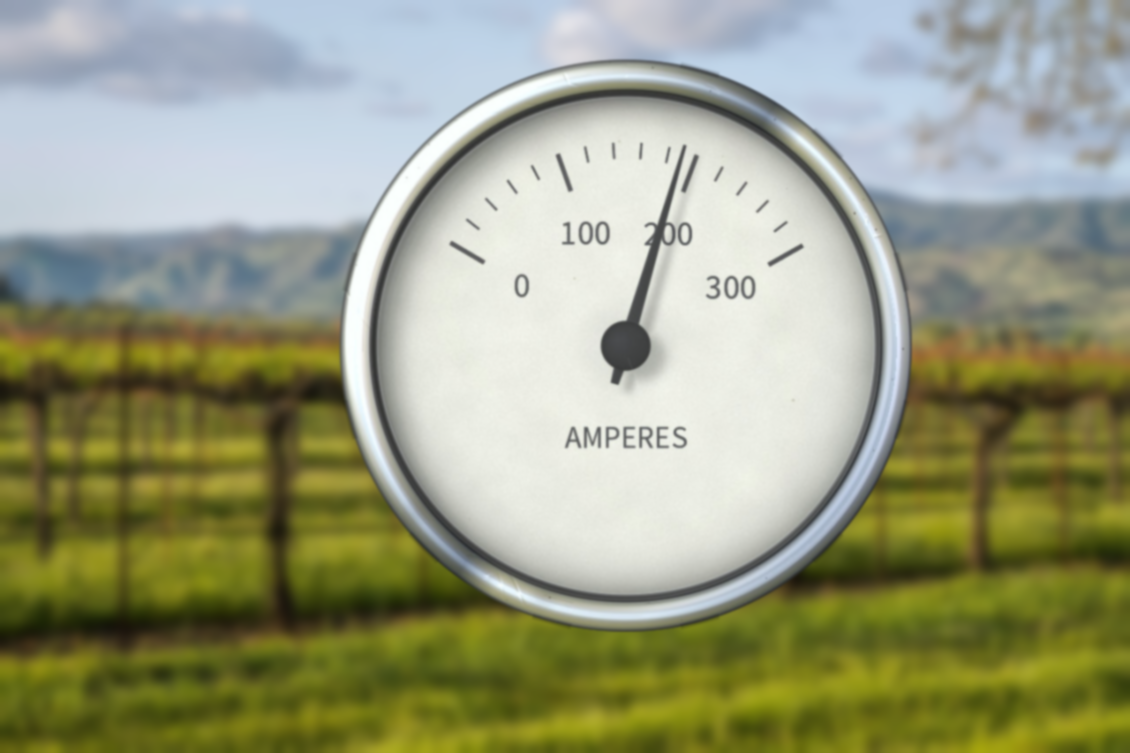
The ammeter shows 190 A
